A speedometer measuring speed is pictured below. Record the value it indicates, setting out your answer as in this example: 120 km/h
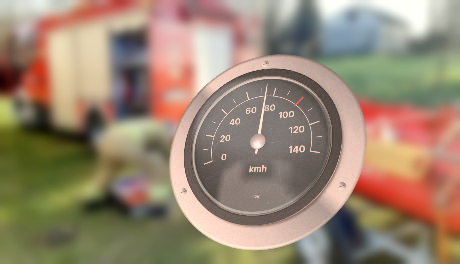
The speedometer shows 75 km/h
